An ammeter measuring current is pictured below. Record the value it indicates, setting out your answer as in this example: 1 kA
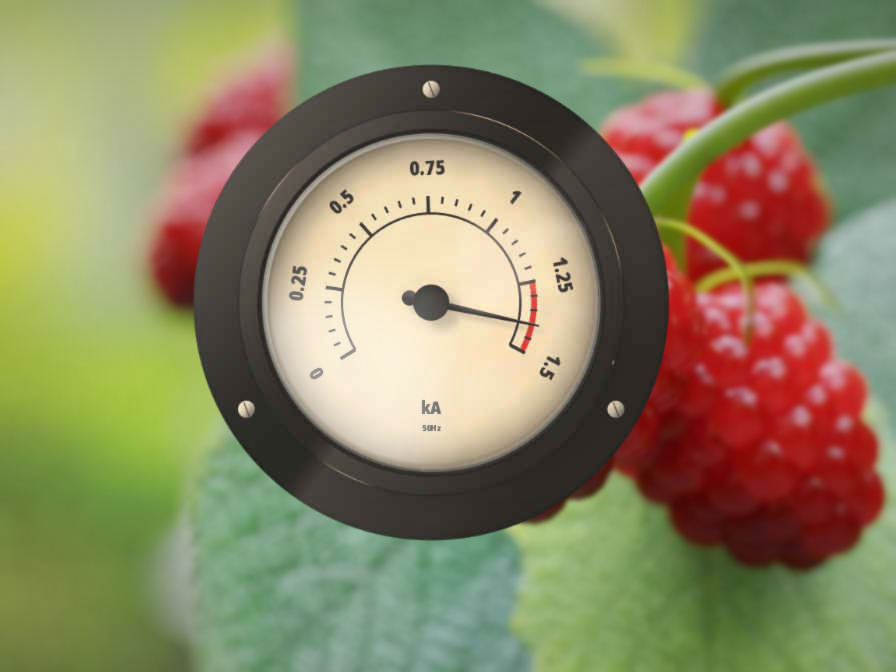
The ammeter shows 1.4 kA
